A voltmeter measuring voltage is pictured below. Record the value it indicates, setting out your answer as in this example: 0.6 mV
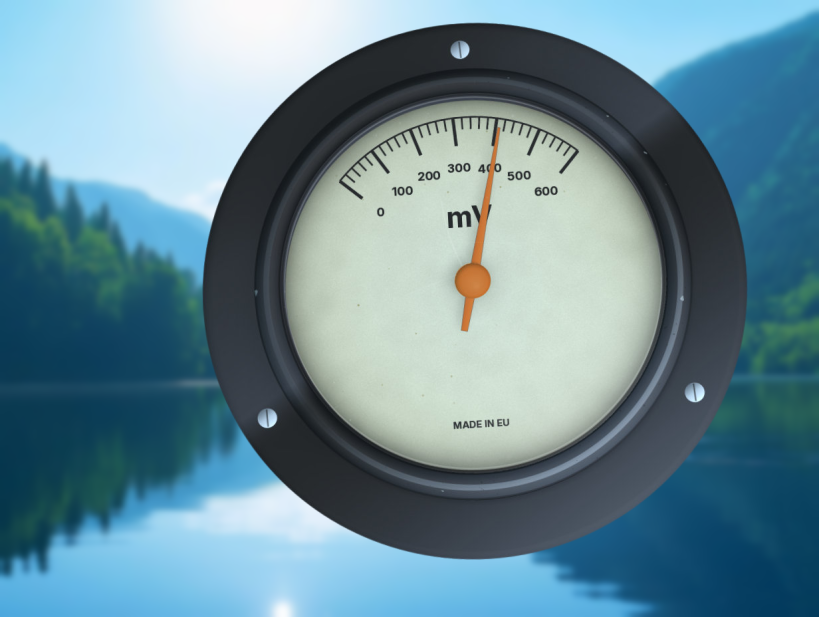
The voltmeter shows 410 mV
